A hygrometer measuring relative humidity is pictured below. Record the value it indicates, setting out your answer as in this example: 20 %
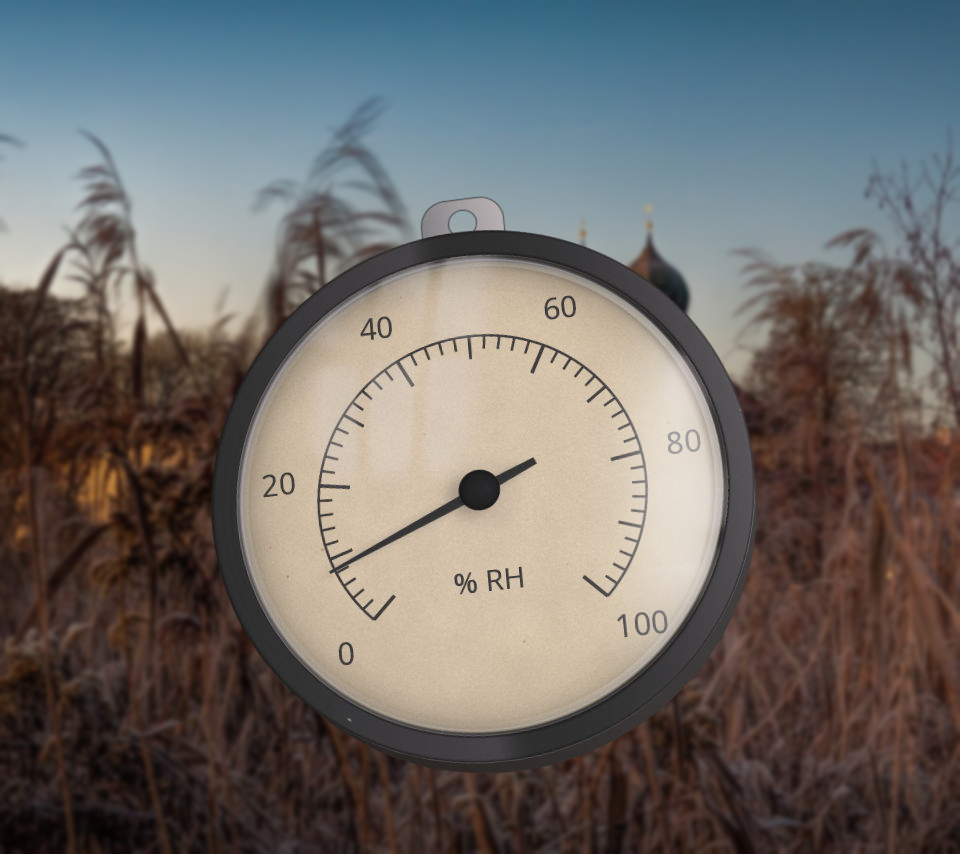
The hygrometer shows 8 %
